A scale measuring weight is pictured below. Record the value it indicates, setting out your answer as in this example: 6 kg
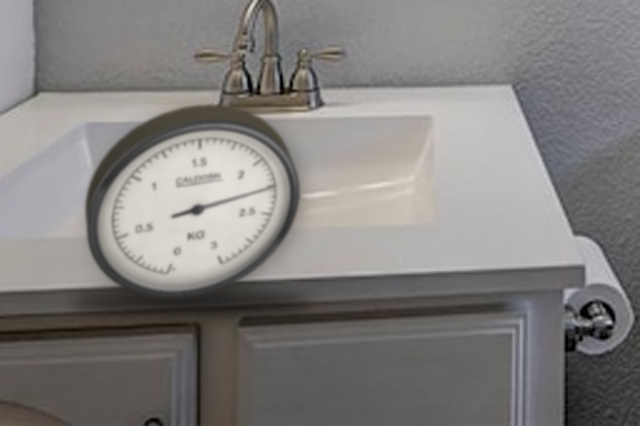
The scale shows 2.25 kg
